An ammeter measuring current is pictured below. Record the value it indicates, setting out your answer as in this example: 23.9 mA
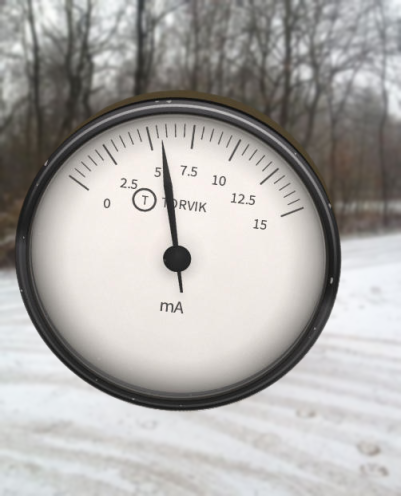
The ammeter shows 5.75 mA
